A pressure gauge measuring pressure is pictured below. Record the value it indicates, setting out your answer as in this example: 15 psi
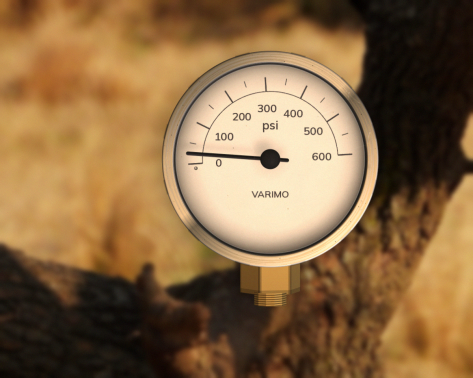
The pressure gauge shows 25 psi
